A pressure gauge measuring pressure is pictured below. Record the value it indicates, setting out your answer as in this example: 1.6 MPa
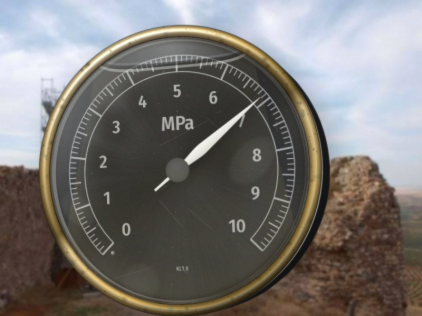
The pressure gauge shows 6.9 MPa
